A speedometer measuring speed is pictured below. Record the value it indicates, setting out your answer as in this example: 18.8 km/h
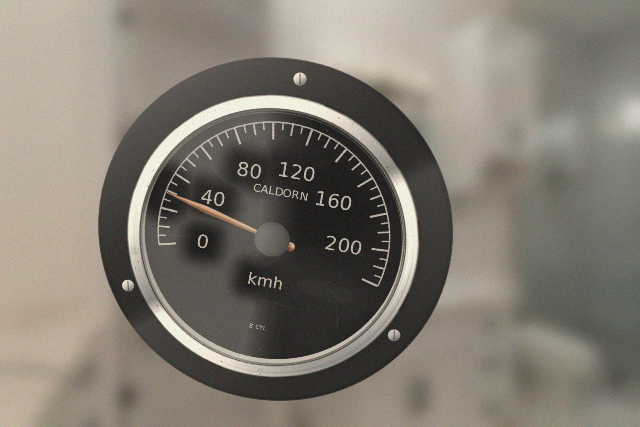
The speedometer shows 30 km/h
